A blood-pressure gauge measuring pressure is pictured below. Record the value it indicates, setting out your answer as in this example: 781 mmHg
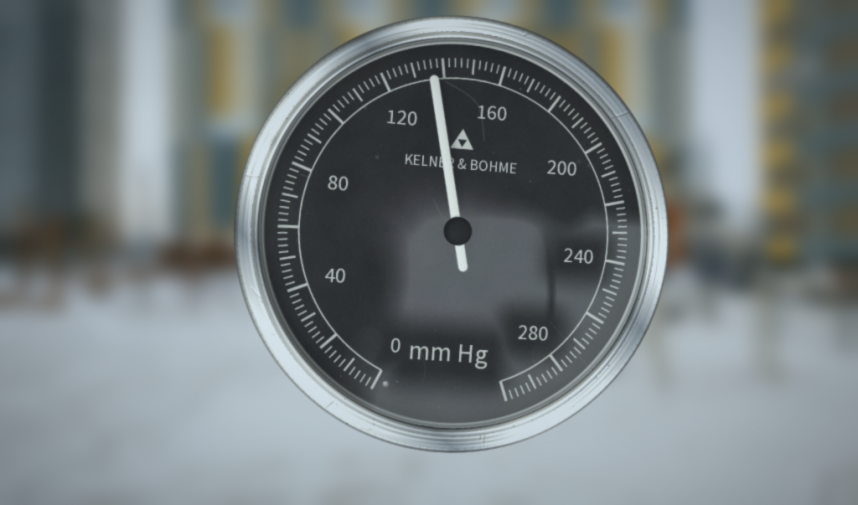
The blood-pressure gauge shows 136 mmHg
